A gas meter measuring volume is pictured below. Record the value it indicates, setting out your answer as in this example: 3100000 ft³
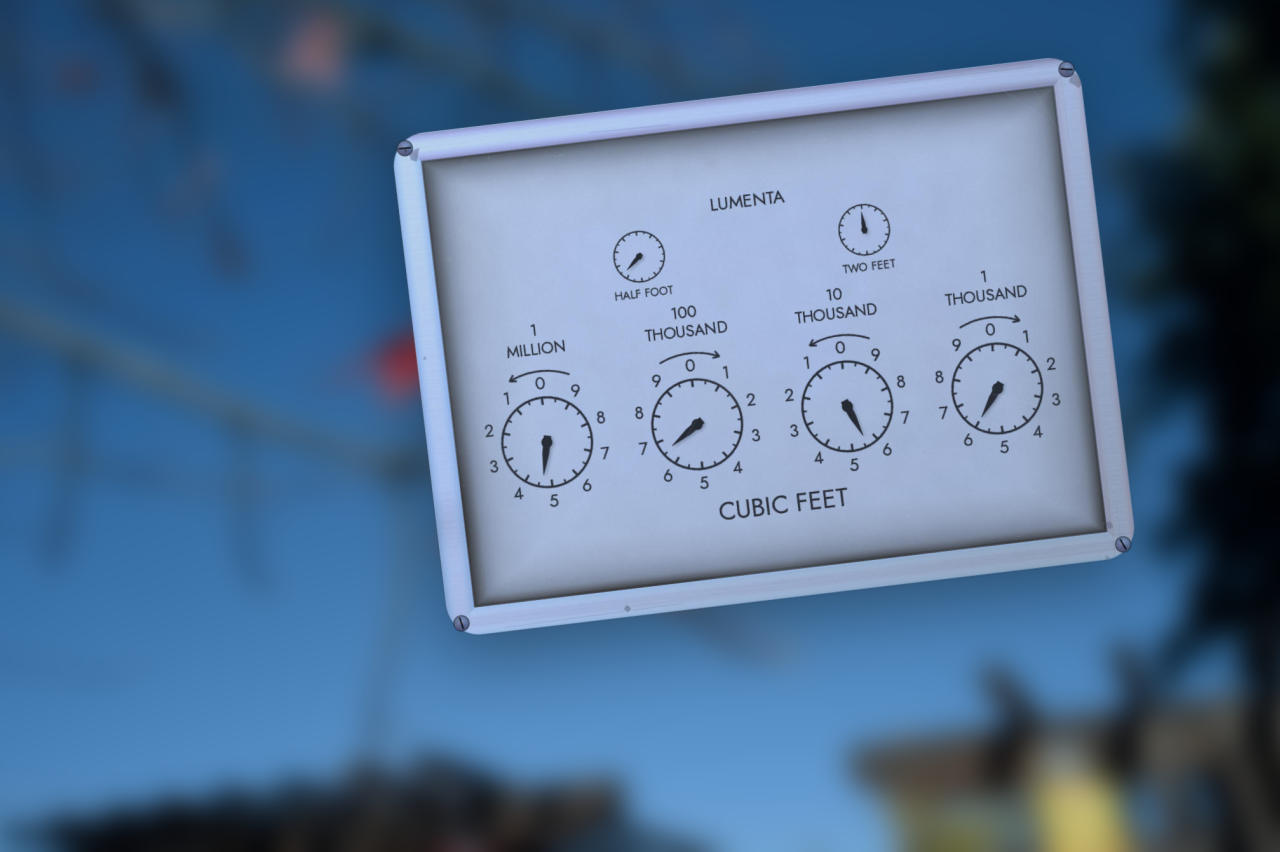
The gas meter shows 465600 ft³
